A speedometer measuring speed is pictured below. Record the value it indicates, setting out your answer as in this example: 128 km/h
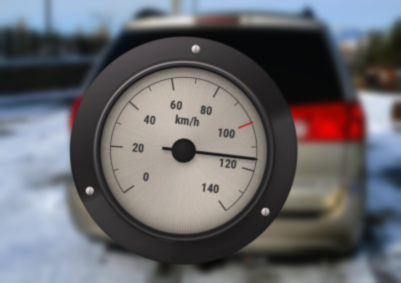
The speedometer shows 115 km/h
